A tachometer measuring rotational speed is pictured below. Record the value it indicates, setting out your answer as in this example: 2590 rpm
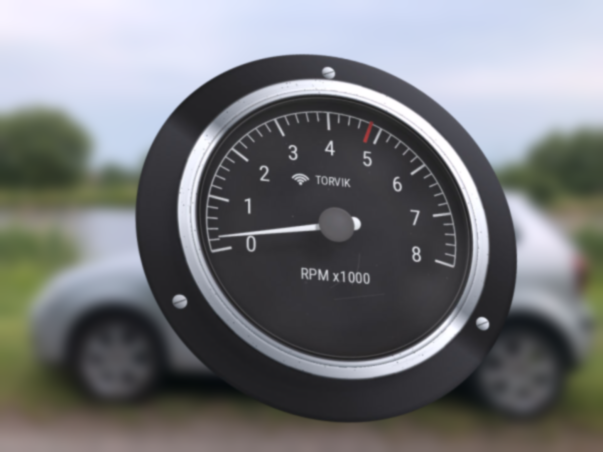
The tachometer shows 200 rpm
